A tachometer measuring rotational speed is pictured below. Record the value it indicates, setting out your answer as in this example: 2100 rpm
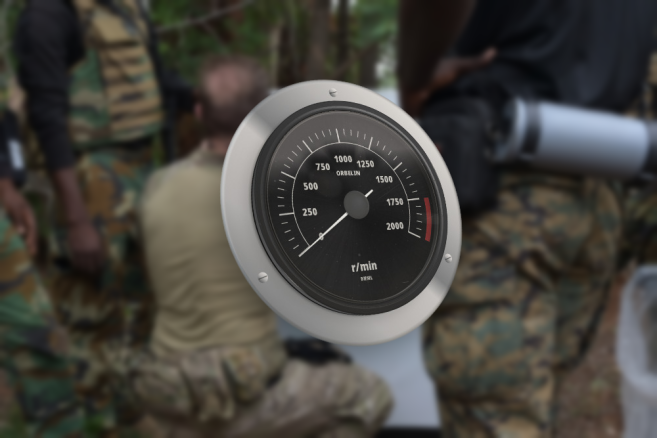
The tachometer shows 0 rpm
